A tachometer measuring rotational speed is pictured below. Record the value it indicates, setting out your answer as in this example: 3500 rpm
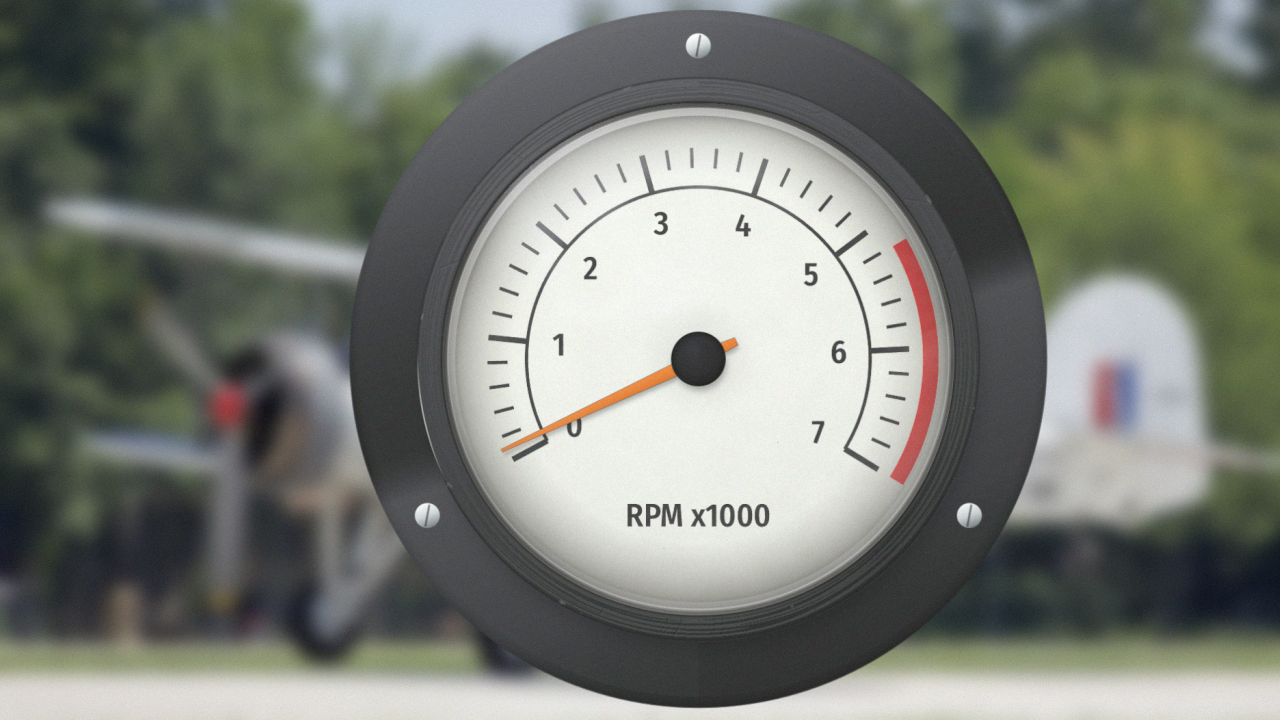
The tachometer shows 100 rpm
